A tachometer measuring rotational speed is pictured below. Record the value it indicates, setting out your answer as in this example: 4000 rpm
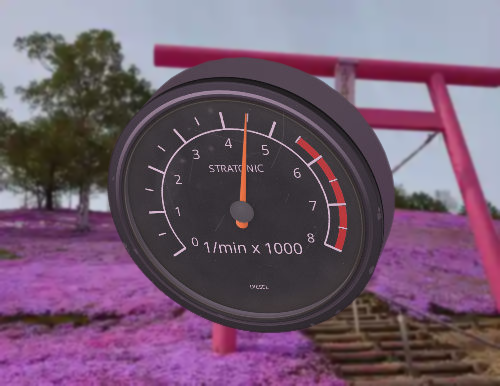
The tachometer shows 4500 rpm
